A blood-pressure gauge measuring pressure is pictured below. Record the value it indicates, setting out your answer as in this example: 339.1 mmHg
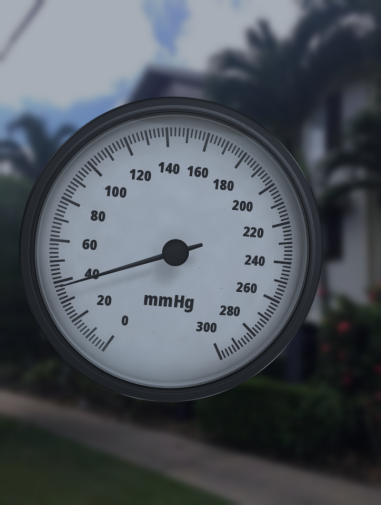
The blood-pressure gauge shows 38 mmHg
